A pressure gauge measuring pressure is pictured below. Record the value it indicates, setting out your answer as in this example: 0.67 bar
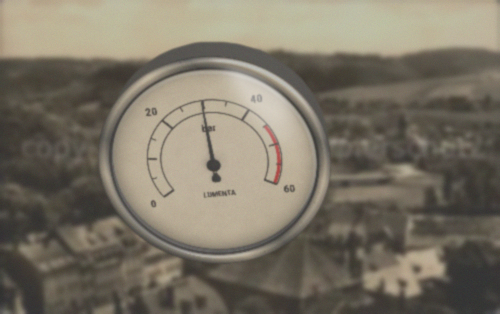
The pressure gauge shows 30 bar
